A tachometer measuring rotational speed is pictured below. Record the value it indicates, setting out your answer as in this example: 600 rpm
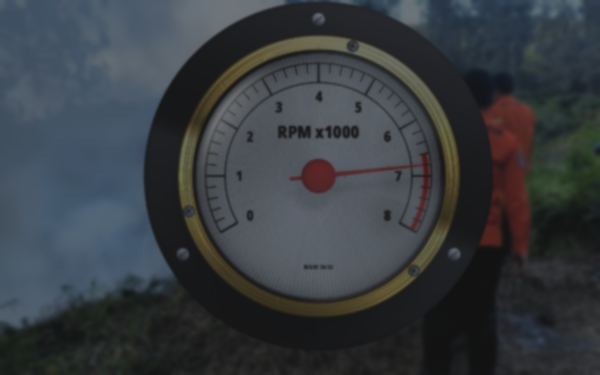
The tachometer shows 6800 rpm
